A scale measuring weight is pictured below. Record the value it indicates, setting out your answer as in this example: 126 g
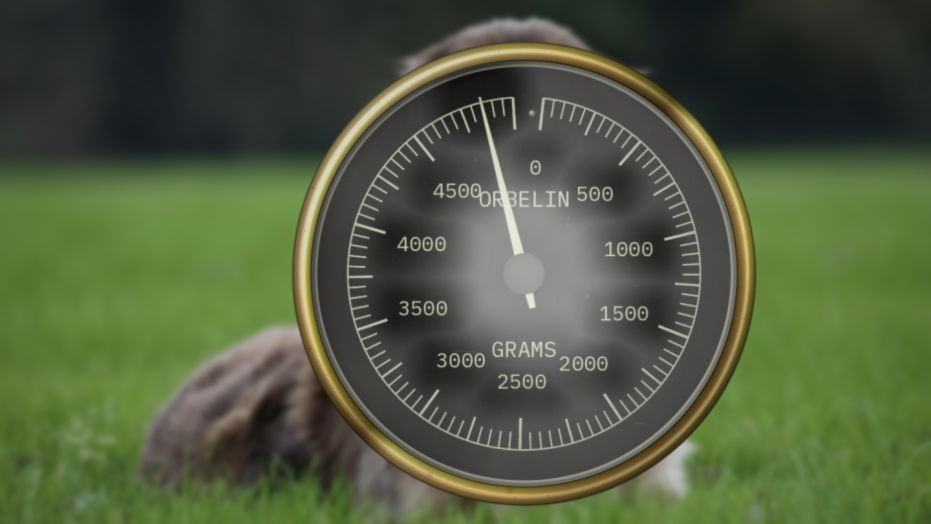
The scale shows 4850 g
